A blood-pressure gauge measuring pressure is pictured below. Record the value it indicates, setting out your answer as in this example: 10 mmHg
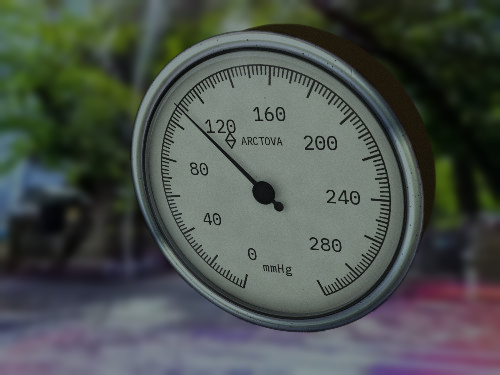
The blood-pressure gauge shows 110 mmHg
